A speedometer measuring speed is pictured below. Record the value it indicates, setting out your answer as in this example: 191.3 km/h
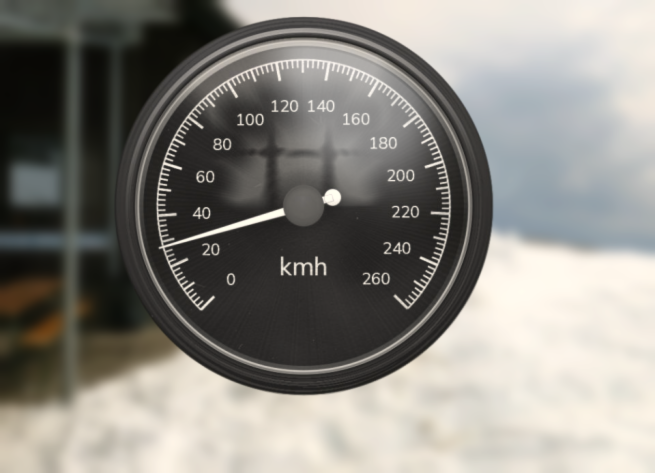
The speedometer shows 28 km/h
